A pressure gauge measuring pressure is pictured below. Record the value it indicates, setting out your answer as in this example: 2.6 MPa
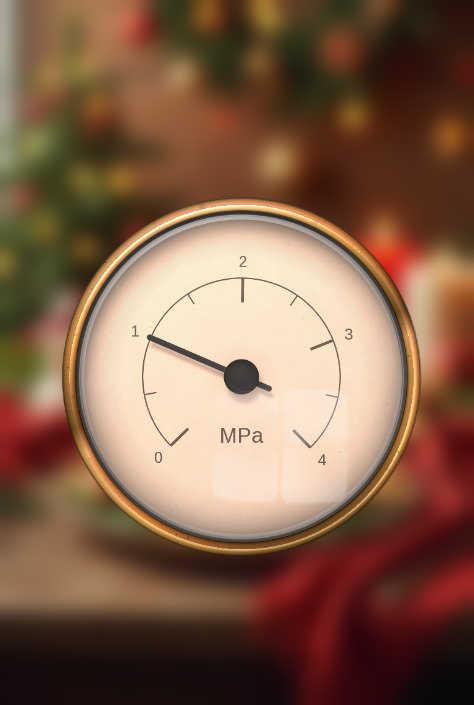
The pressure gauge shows 1 MPa
